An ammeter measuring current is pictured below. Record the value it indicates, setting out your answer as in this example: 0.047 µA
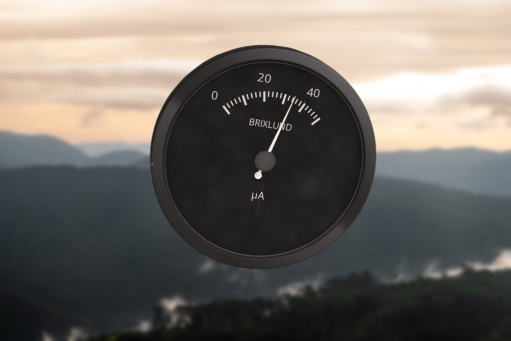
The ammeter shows 34 µA
